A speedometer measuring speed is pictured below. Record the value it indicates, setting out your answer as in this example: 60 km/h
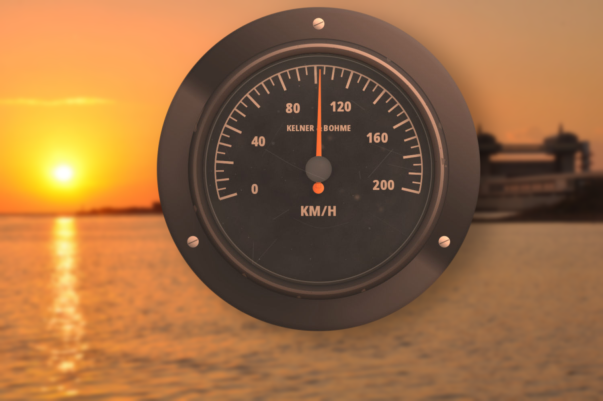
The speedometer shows 102.5 km/h
